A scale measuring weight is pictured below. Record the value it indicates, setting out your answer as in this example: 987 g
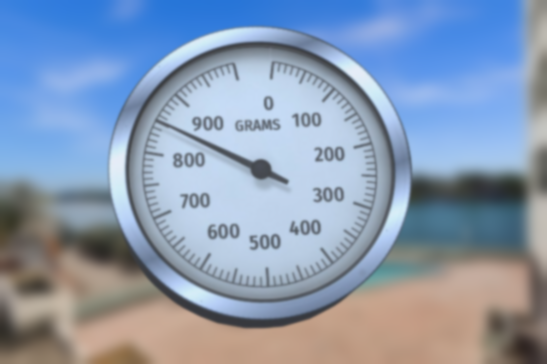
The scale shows 850 g
